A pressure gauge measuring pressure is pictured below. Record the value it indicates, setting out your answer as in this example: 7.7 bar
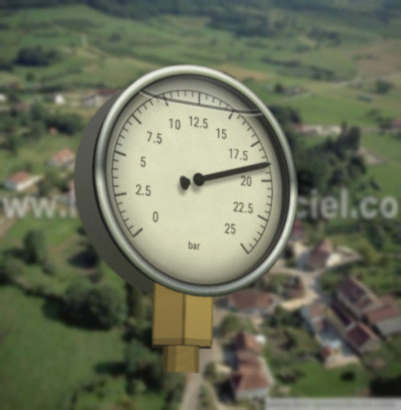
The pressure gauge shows 19 bar
